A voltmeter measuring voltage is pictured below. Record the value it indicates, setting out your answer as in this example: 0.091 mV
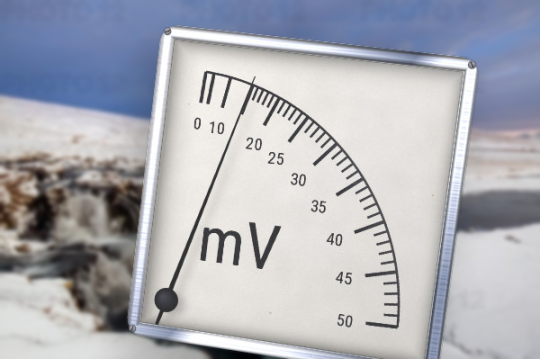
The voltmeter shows 15 mV
